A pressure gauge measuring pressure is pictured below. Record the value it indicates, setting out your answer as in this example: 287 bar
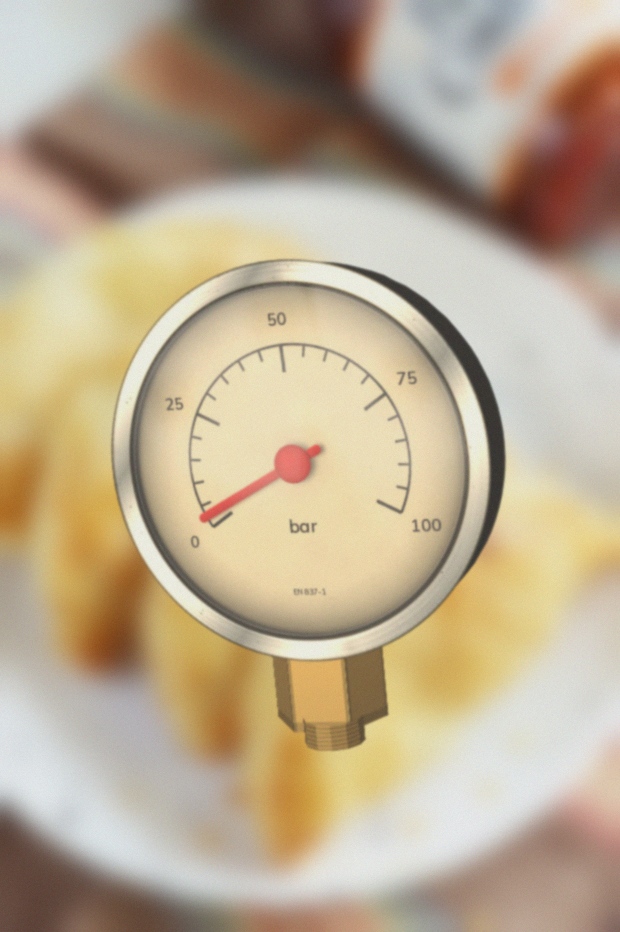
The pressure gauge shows 2.5 bar
